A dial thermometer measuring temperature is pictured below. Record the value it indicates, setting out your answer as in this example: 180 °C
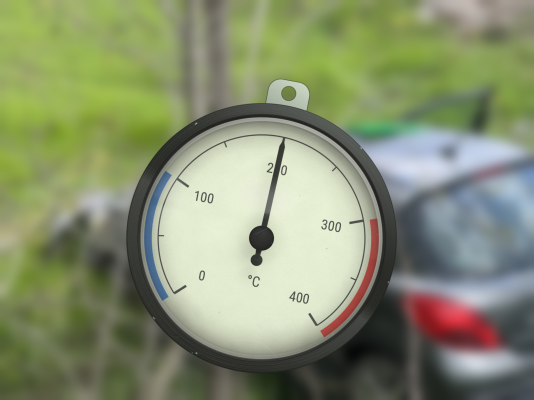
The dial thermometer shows 200 °C
